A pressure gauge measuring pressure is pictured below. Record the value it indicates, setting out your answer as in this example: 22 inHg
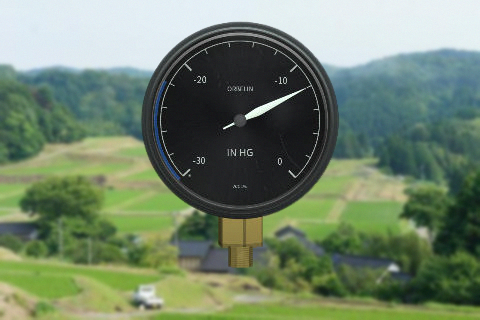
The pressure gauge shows -8 inHg
